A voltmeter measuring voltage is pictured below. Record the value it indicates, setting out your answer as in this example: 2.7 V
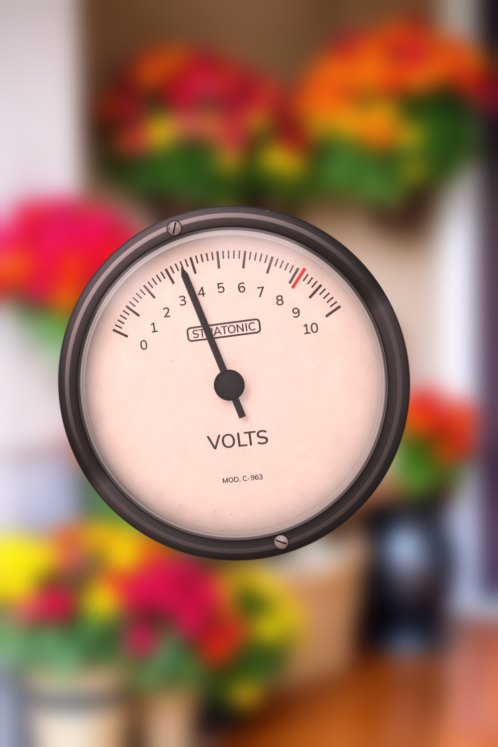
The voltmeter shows 3.6 V
